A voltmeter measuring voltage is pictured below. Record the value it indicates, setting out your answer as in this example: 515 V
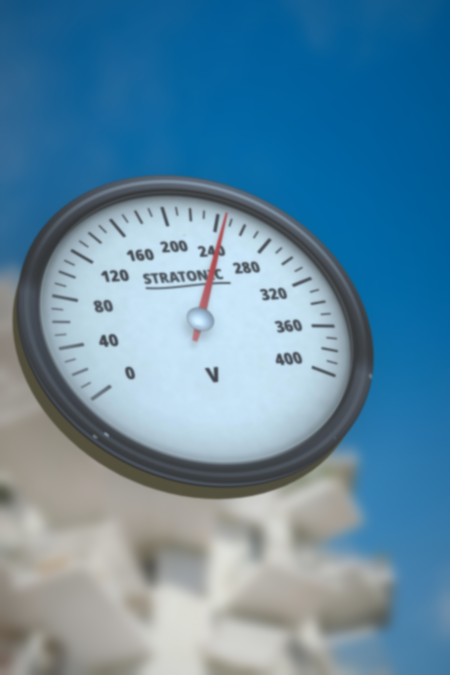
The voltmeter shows 245 V
